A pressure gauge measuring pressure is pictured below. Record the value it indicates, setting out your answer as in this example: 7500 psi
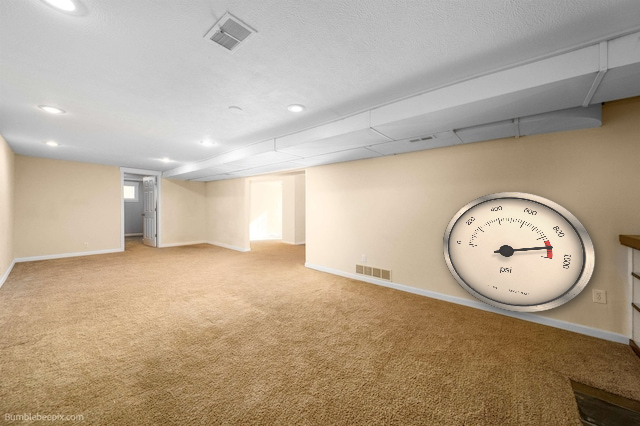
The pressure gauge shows 900 psi
